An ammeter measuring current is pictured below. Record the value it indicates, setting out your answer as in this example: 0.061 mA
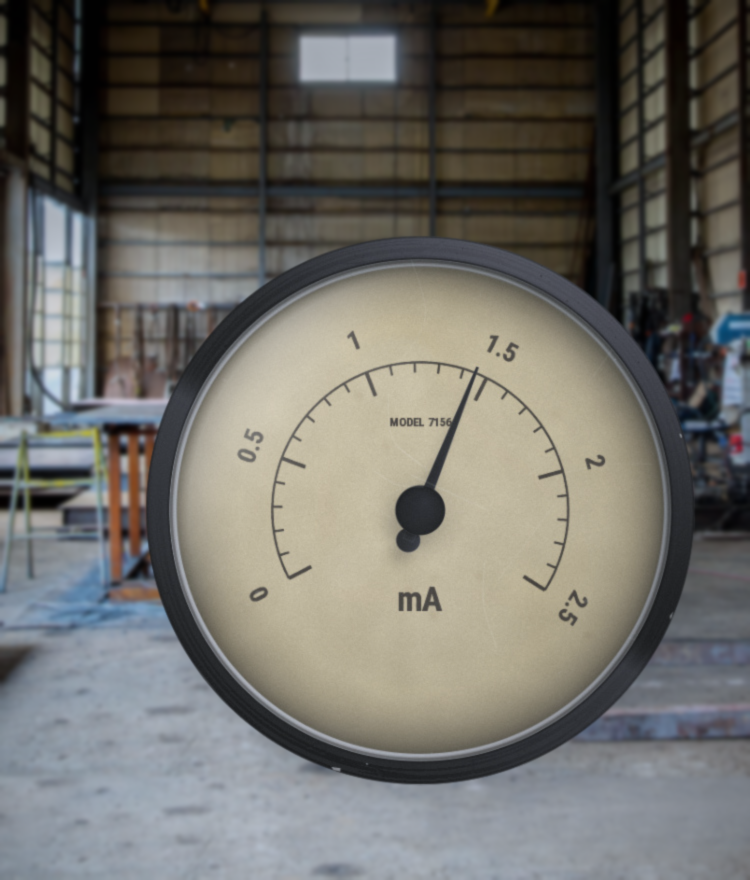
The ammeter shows 1.45 mA
